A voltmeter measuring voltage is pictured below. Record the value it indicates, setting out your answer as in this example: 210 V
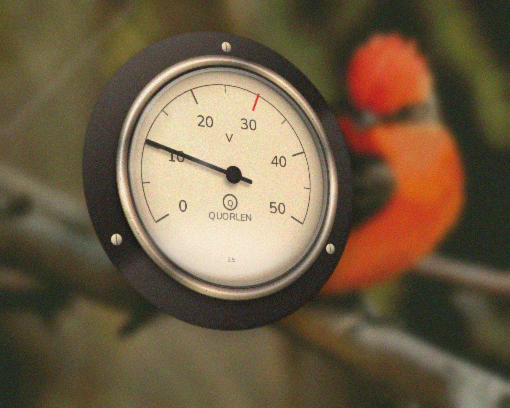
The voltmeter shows 10 V
